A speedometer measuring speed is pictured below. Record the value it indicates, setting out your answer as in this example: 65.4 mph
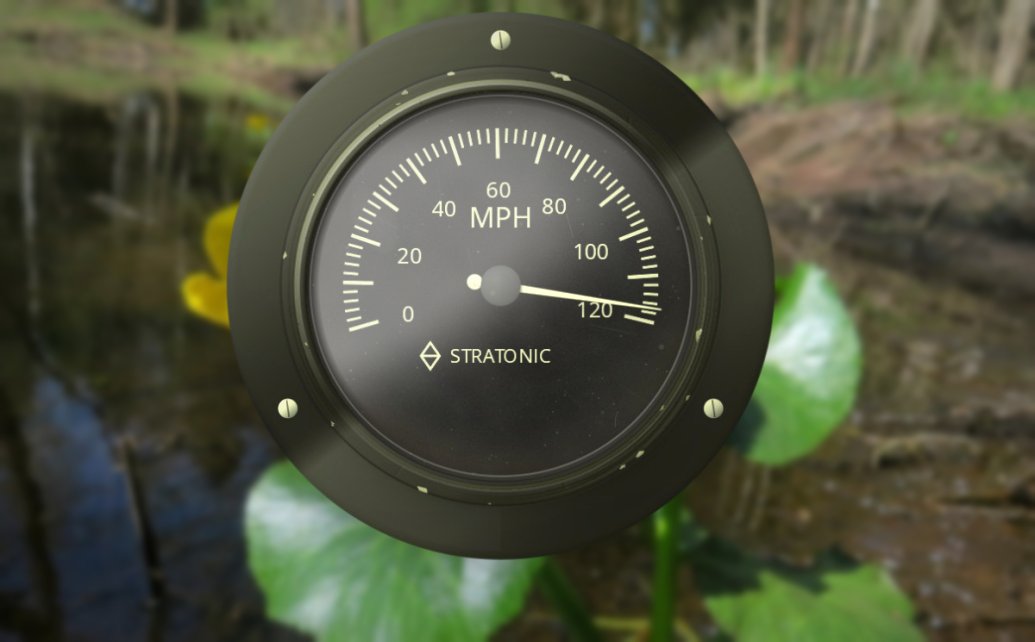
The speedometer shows 117 mph
